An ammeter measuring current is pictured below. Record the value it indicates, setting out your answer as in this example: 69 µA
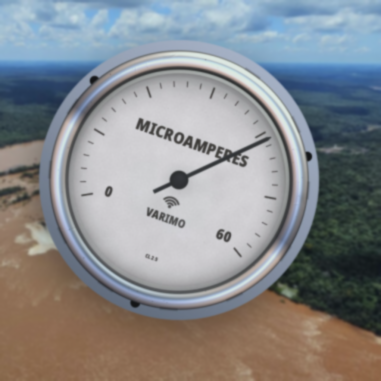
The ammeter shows 41 µA
